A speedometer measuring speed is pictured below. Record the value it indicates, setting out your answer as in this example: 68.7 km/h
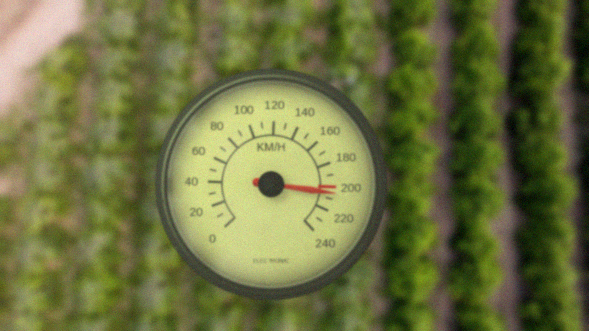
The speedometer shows 205 km/h
